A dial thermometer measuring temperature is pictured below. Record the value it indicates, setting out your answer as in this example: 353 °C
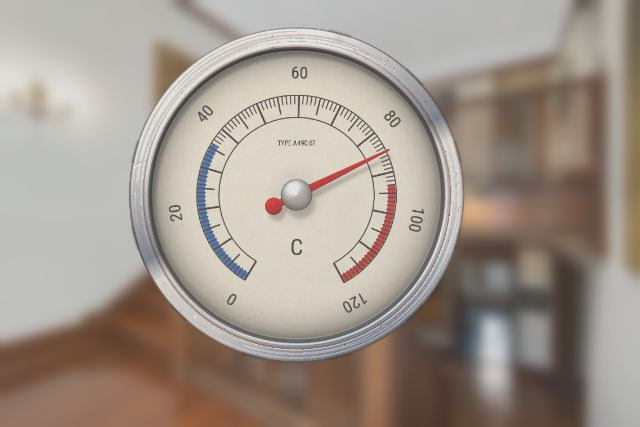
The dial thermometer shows 85 °C
